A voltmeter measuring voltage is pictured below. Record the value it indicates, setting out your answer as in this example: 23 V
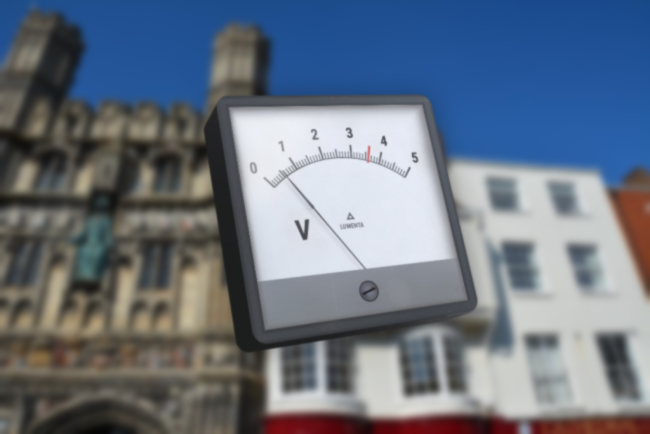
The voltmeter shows 0.5 V
